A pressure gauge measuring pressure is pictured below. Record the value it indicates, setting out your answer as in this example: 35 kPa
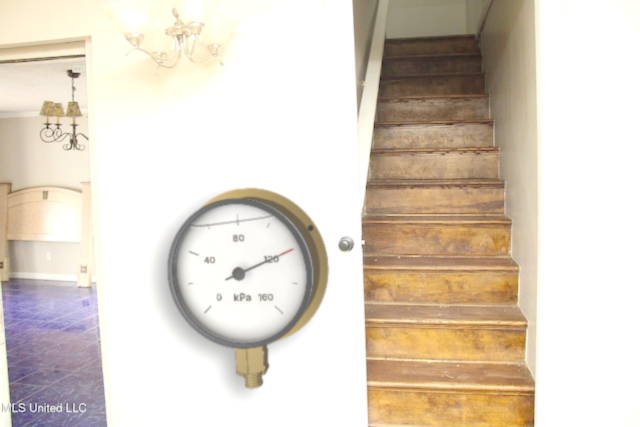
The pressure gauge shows 120 kPa
